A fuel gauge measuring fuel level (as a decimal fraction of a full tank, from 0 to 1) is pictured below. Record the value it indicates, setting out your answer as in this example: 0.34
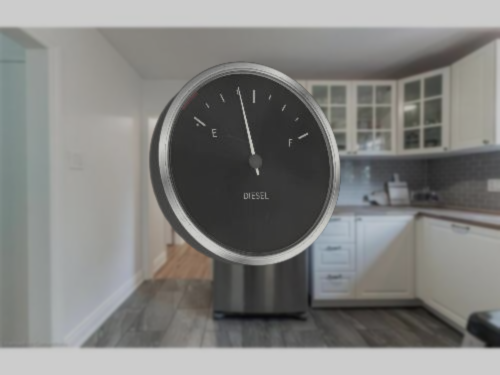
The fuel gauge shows 0.375
